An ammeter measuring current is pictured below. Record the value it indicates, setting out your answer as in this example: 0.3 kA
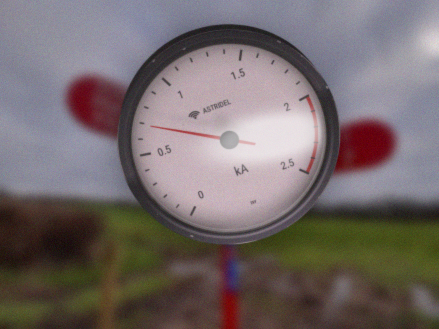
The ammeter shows 0.7 kA
